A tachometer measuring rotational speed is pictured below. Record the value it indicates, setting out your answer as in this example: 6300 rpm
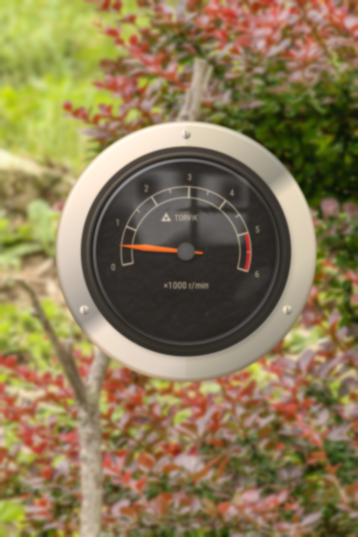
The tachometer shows 500 rpm
